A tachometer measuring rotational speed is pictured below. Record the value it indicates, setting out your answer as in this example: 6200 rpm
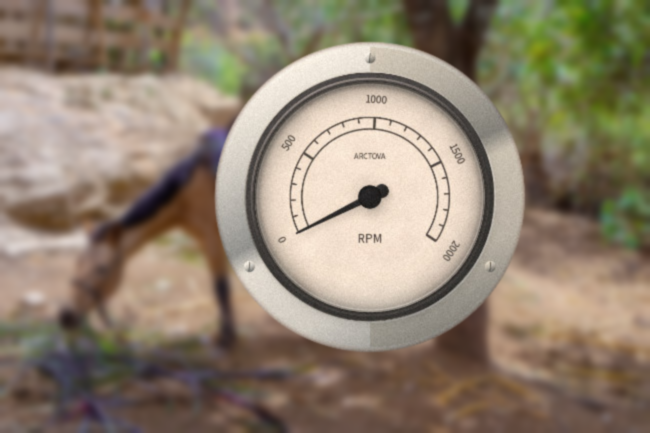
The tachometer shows 0 rpm
